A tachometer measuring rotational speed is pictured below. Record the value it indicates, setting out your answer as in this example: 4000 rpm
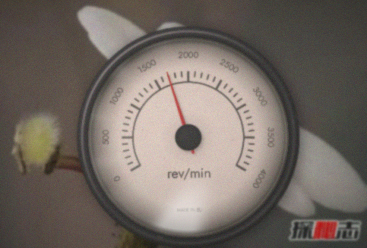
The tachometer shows 1700 rpm
